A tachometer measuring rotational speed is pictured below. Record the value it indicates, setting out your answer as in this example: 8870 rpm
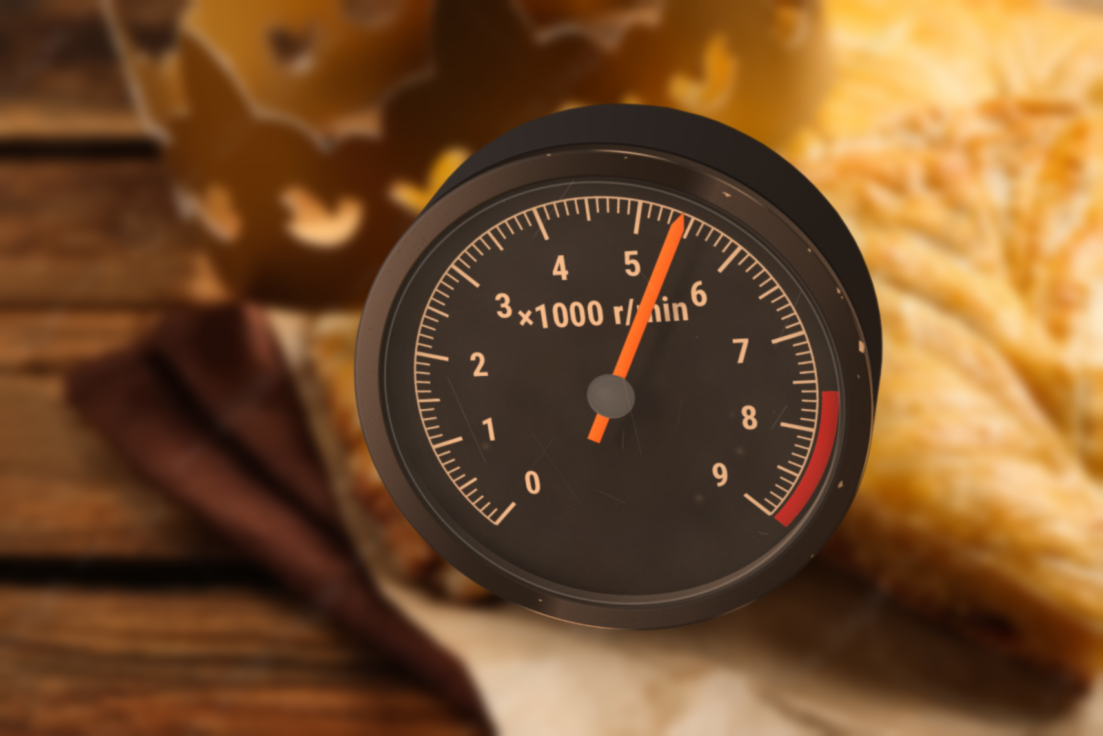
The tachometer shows 5400 rpm
